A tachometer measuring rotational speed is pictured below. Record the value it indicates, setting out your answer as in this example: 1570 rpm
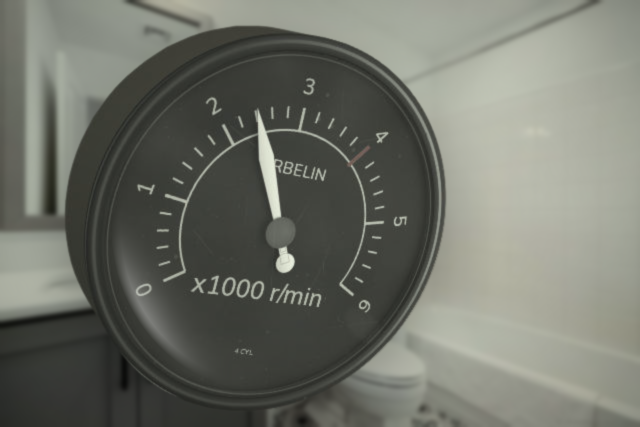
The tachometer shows 2400 rpm
